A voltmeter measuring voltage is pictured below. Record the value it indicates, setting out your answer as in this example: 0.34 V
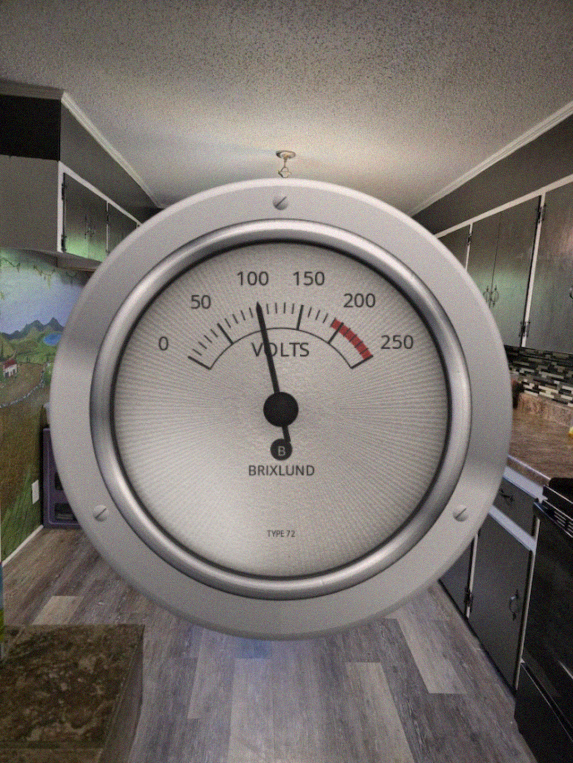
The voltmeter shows 100 V
